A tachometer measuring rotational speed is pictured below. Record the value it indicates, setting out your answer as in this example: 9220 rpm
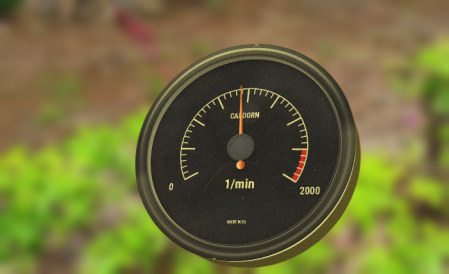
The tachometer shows 950 rpm
